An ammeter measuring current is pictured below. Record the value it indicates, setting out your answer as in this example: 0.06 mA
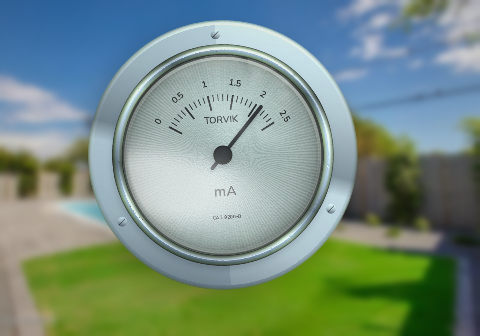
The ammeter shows 2.1 mA
